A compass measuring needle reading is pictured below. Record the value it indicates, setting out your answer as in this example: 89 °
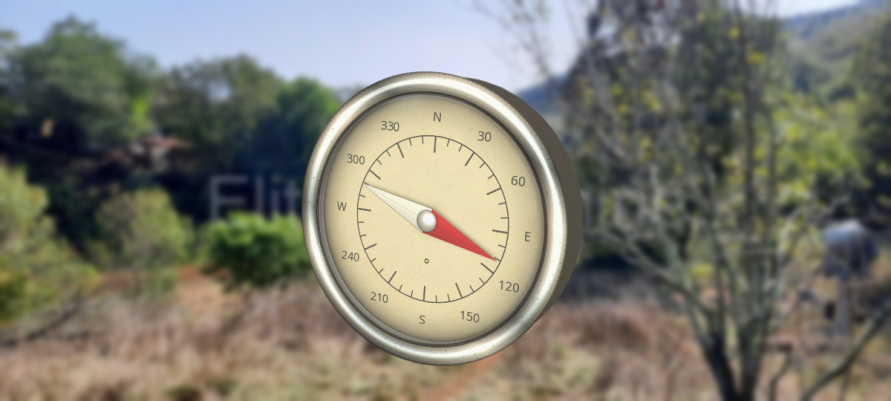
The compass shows 110 °
